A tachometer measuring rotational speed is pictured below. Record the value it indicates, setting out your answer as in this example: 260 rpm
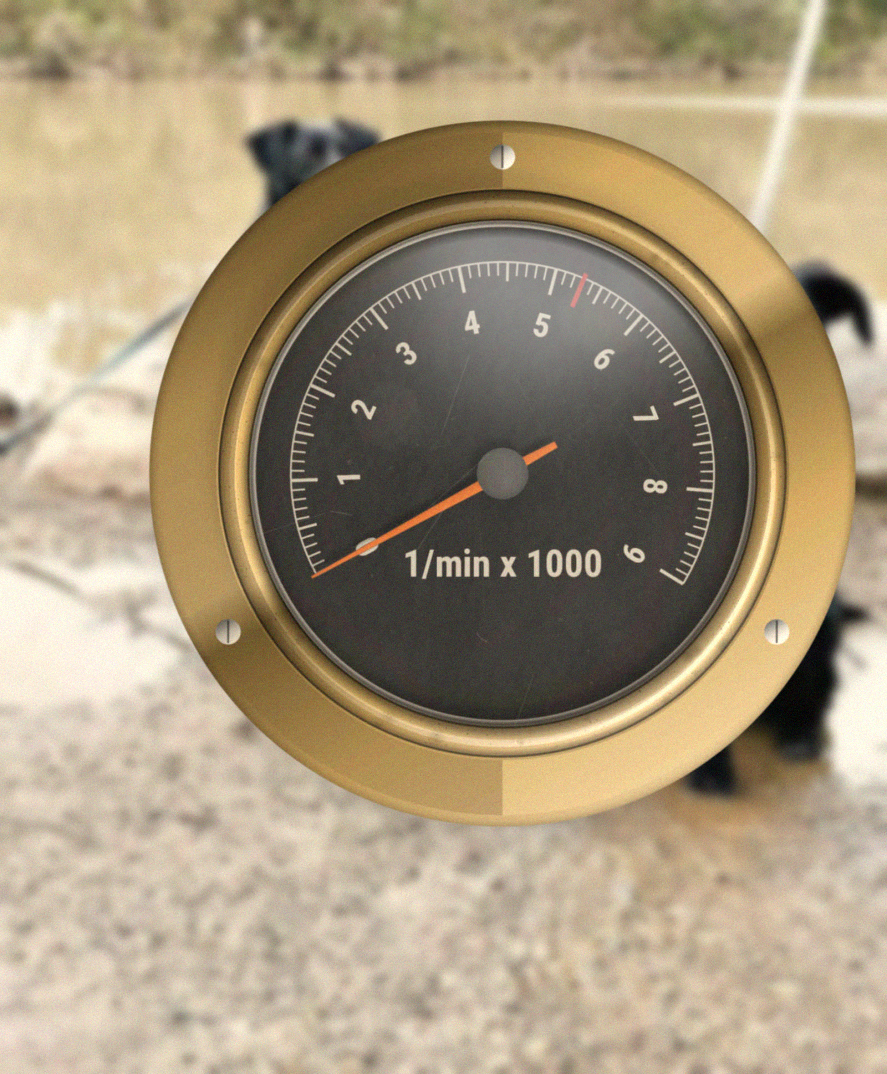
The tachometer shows 0 rpm
